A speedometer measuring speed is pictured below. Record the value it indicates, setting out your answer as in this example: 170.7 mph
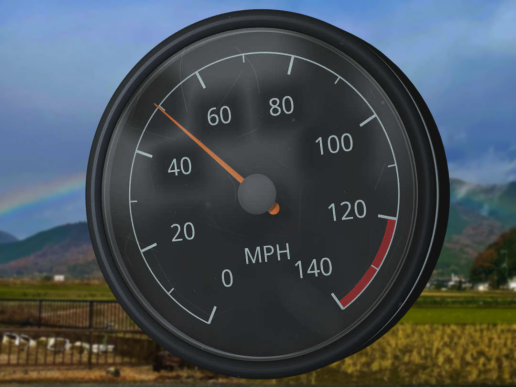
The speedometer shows 50 mph
